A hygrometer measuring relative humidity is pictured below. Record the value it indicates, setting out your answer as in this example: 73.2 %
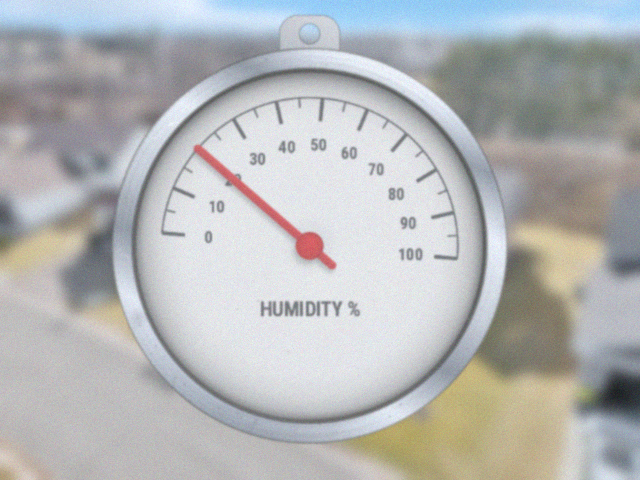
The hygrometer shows 20 %
